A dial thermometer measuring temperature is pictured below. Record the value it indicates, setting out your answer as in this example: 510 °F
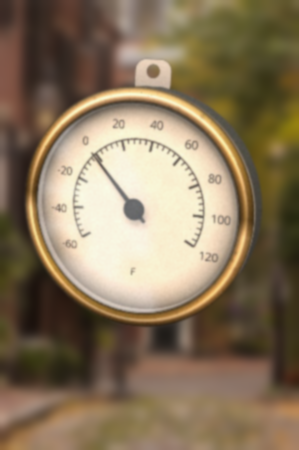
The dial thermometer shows 0 °F
